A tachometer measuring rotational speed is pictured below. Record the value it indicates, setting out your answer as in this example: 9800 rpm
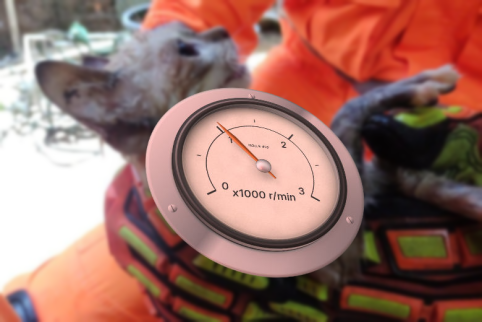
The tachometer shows 1000 rpm
